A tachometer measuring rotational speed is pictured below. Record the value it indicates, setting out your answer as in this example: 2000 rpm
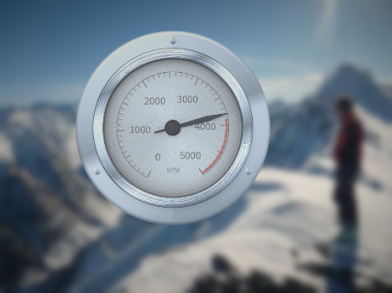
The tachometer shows 3800 rpm
